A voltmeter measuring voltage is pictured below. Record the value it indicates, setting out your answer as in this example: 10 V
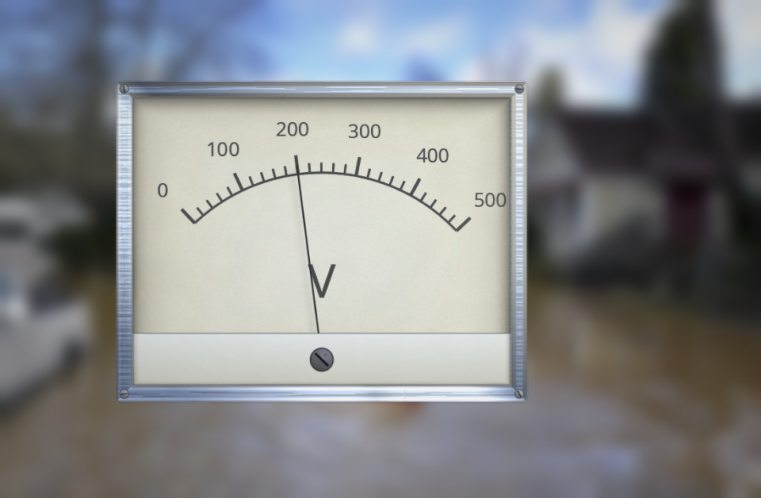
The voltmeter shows 200 V
